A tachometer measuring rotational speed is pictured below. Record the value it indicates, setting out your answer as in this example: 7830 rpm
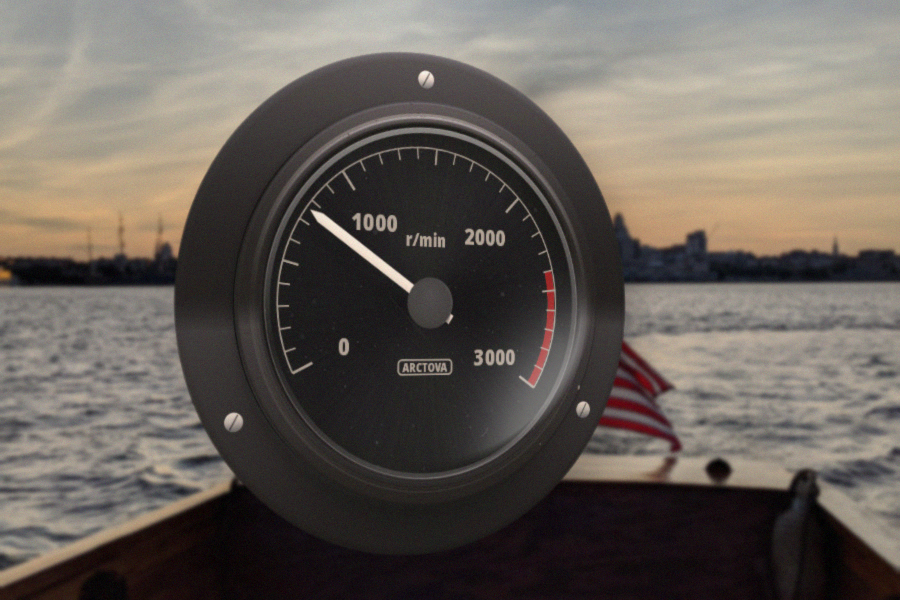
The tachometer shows 750 rpm
